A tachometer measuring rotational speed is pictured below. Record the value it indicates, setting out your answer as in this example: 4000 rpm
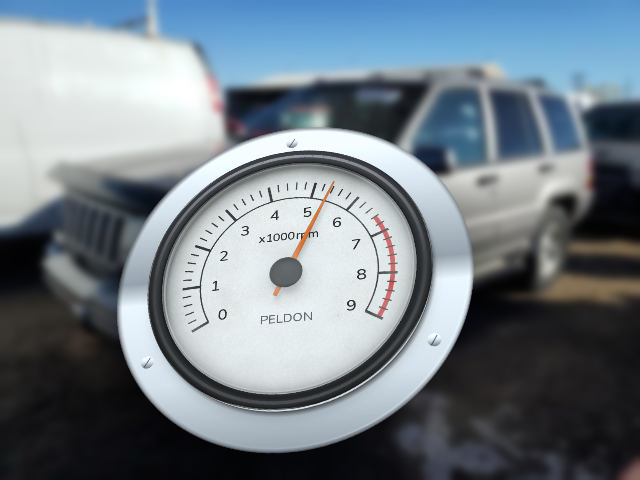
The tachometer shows 5400 rpm
